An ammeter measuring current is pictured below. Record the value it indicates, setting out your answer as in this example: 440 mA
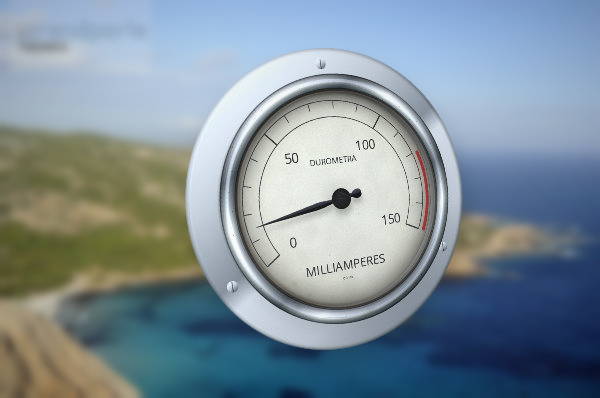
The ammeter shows 15 mA
